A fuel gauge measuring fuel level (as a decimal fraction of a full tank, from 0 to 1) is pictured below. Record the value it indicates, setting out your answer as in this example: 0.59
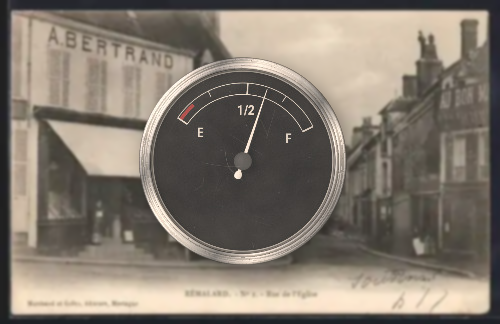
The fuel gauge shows 0.625
